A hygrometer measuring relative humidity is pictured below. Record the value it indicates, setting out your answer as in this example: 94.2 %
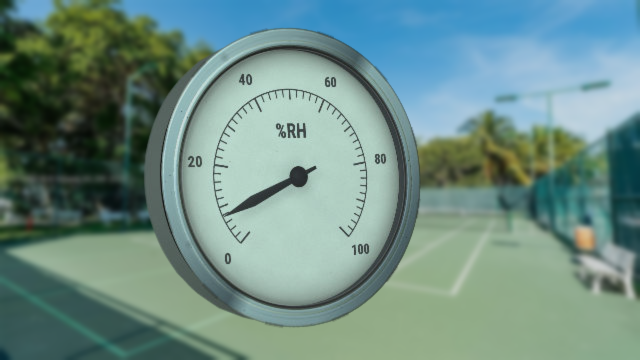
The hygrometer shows 8 %
